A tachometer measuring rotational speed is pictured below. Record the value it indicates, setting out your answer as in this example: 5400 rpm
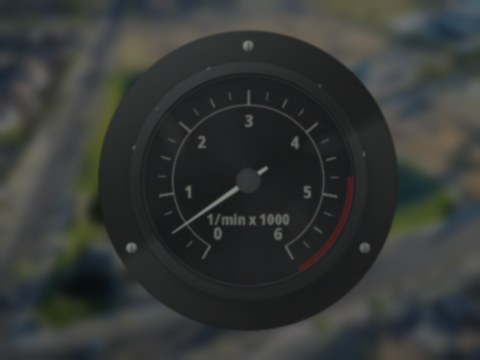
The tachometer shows 500 rpm
